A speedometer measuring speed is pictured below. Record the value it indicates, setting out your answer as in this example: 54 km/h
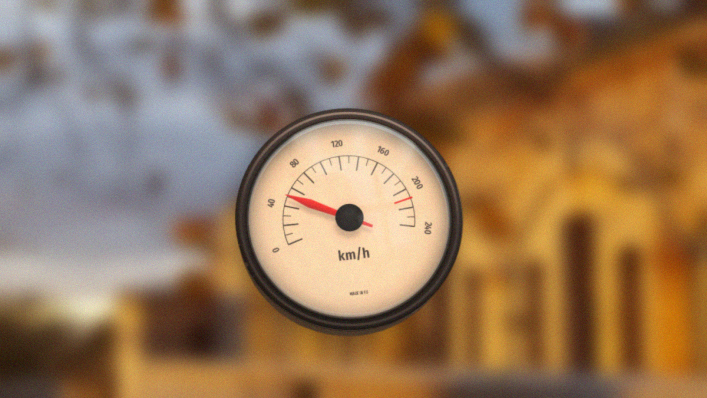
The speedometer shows 50 km/h
